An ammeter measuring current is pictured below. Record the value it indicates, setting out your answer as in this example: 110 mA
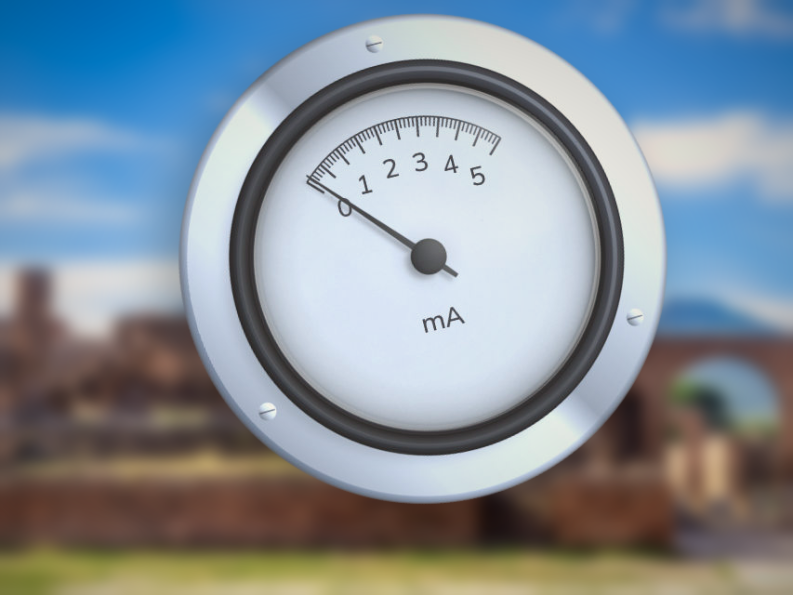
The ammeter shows 0.1 mA
